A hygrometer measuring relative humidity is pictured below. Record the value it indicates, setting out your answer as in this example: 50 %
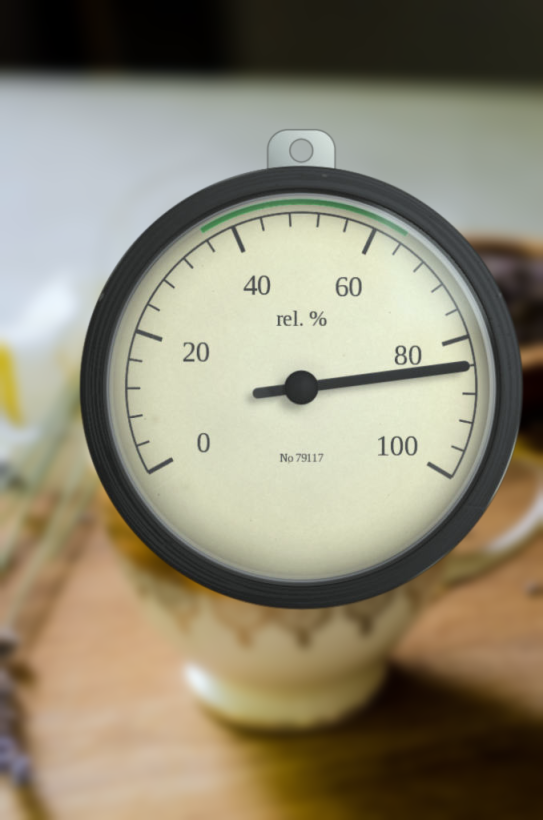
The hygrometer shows 84 %
